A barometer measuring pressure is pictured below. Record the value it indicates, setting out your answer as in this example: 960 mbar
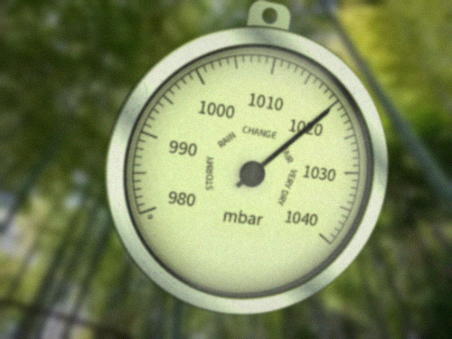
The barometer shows 1020 mbar
